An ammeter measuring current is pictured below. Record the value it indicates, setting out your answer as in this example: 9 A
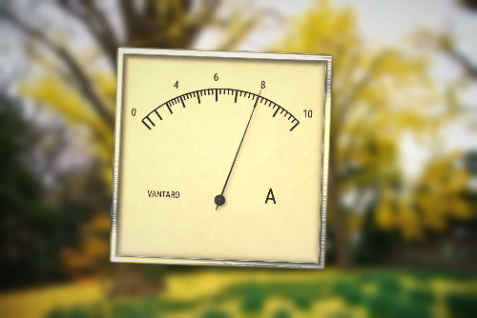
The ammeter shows 8 A
